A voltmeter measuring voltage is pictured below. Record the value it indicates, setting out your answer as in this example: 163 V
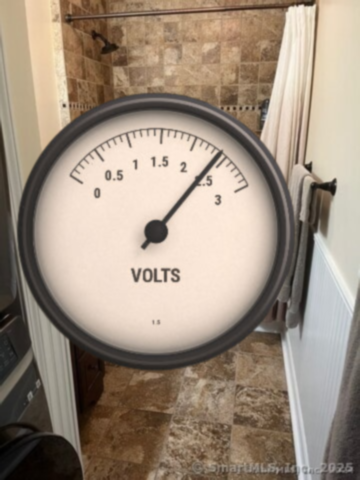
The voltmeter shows 2.4 V
